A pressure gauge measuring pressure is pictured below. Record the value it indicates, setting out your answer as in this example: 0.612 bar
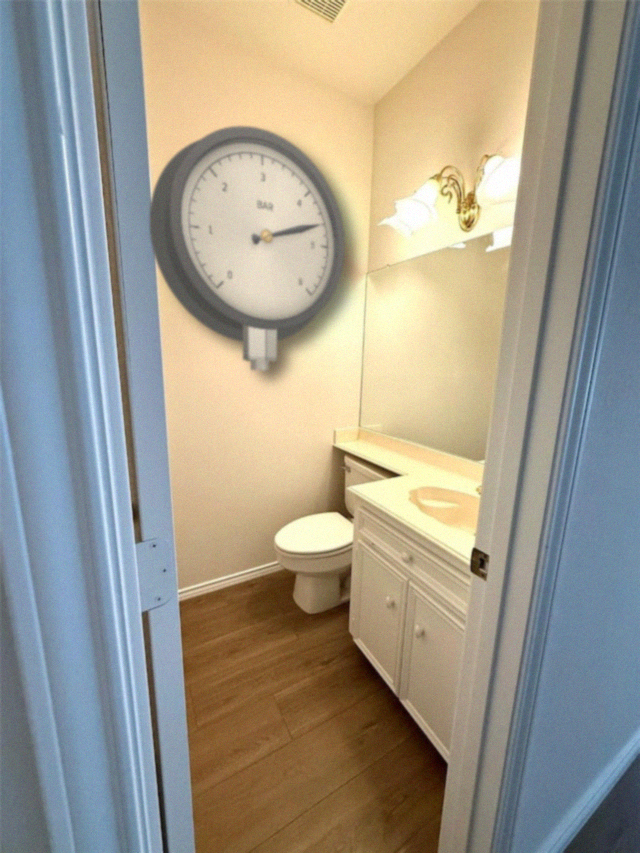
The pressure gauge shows 4.6 bar
